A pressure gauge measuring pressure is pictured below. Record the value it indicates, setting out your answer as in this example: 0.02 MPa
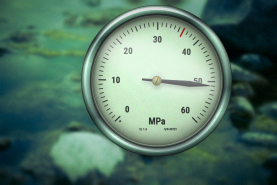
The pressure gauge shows 51 MPa
